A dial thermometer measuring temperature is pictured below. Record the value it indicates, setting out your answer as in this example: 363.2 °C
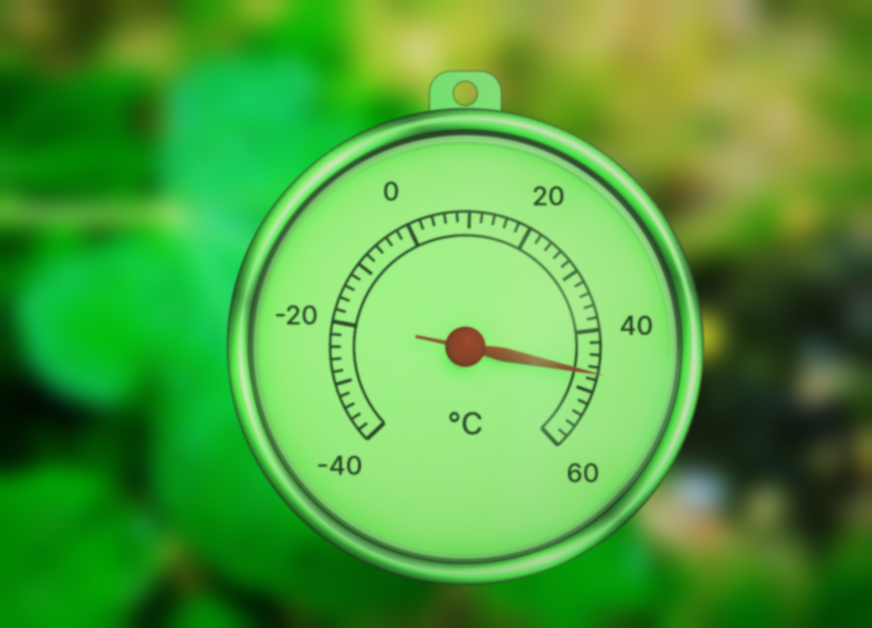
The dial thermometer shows 47 °C
